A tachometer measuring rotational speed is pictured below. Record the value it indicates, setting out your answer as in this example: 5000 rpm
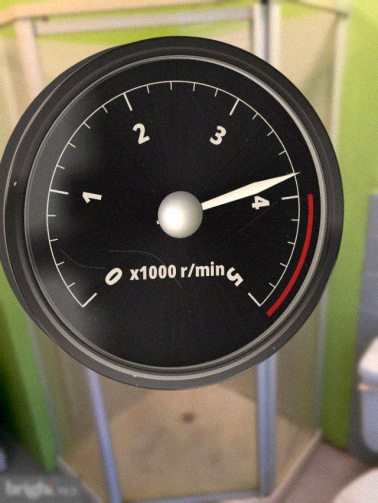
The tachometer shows 3800 rpm
